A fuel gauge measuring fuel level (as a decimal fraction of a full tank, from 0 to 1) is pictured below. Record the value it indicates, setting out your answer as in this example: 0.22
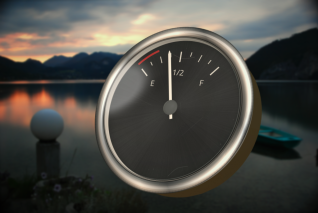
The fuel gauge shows 0.375
